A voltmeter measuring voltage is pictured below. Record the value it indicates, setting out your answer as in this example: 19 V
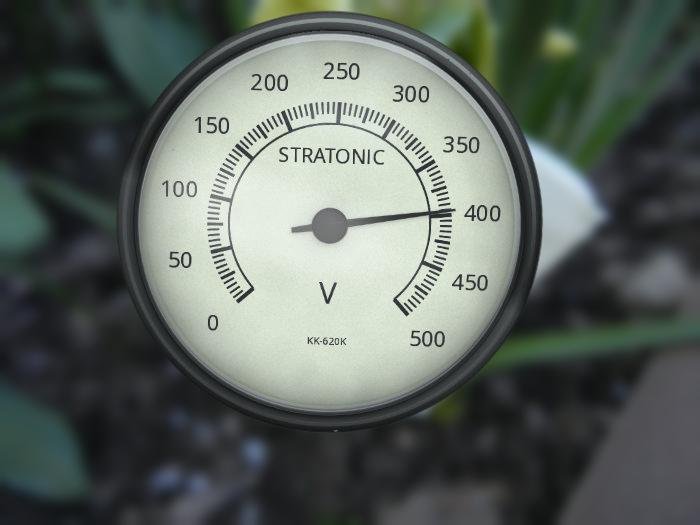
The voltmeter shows 395 V
